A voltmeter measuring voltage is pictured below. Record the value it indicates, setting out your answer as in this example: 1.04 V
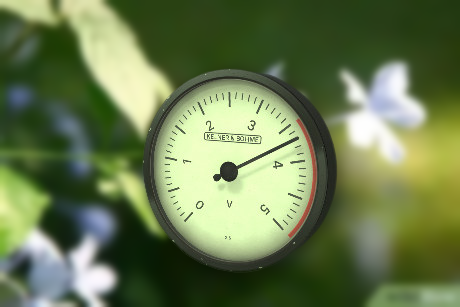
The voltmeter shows 3.7 V
